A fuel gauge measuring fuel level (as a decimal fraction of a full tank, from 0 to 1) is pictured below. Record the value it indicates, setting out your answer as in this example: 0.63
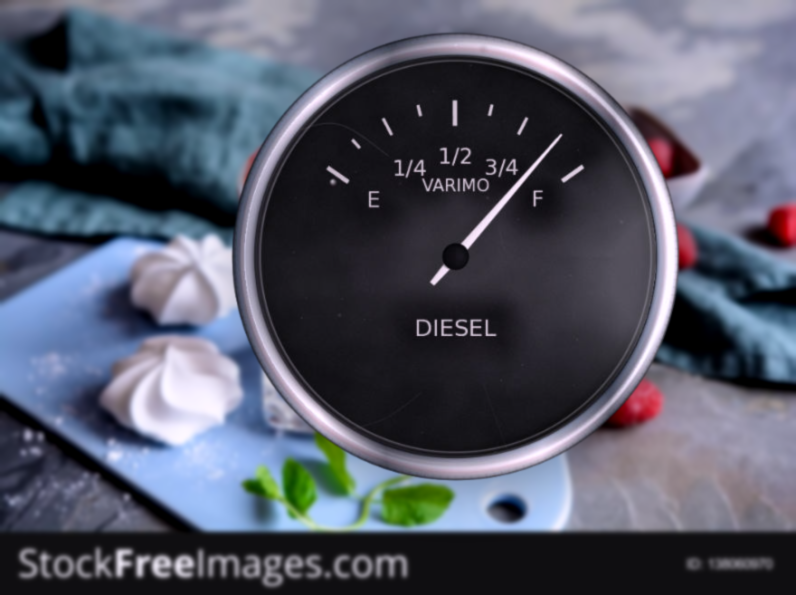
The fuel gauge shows 0.875
